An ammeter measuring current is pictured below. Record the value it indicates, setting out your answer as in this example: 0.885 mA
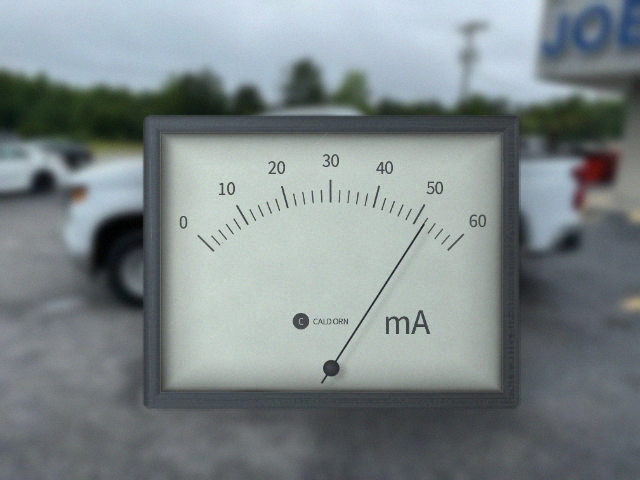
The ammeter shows 52 mA
